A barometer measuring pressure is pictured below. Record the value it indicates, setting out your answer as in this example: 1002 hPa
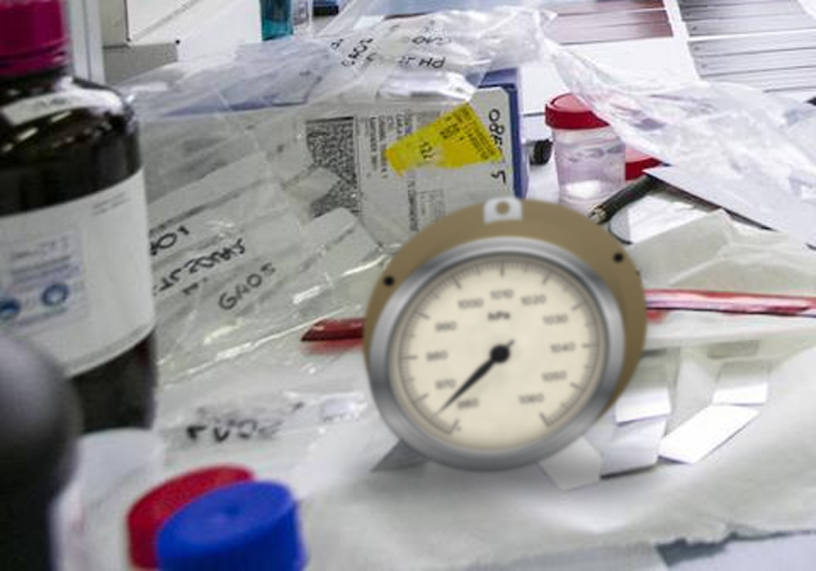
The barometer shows 965 hPa
